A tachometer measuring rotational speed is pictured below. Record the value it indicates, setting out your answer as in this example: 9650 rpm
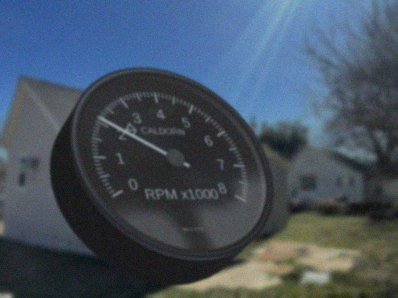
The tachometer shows 2000 rpm
